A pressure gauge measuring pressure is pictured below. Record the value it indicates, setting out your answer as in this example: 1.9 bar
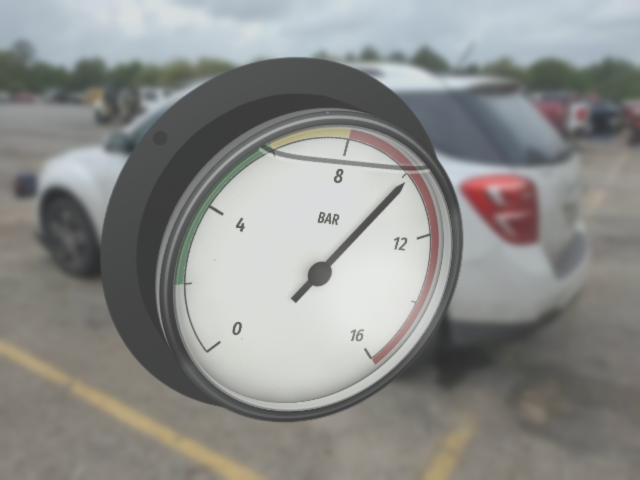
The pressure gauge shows 10 bar
